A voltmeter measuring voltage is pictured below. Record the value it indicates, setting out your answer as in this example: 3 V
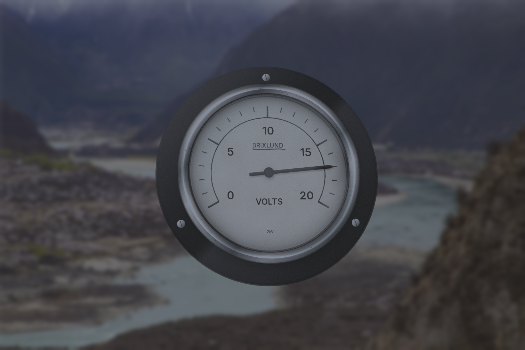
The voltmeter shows 17 V
